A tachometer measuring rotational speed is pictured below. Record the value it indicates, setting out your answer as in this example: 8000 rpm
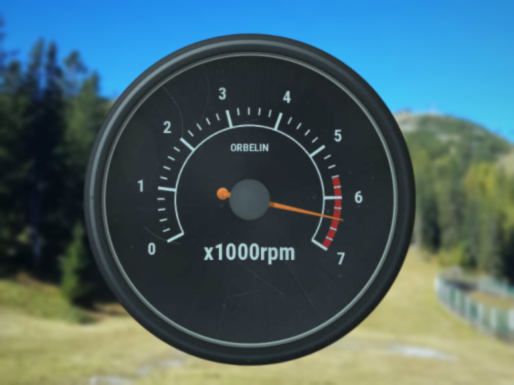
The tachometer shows 6400 rpm
